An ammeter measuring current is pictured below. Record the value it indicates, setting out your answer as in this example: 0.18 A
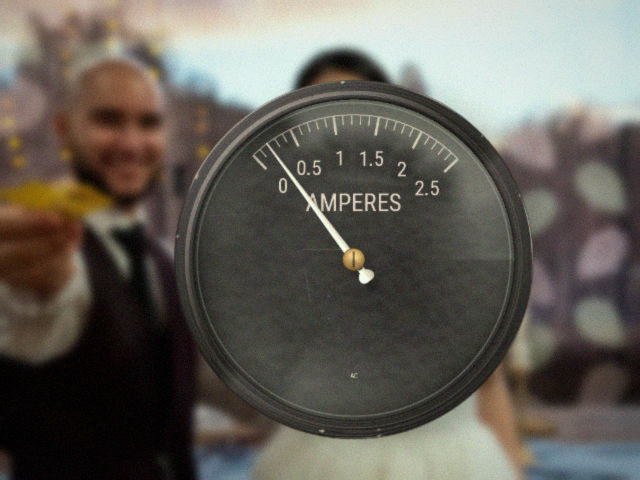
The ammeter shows 0.2 A
